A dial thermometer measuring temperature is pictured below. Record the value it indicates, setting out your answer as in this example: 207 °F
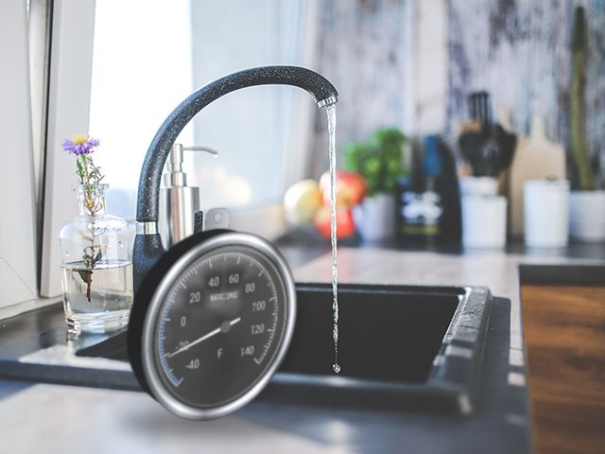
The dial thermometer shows -20 °F
